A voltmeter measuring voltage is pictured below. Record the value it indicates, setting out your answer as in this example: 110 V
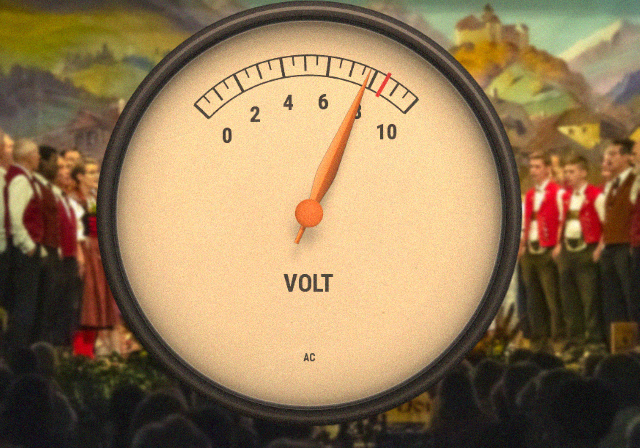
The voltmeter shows 7.75 V
